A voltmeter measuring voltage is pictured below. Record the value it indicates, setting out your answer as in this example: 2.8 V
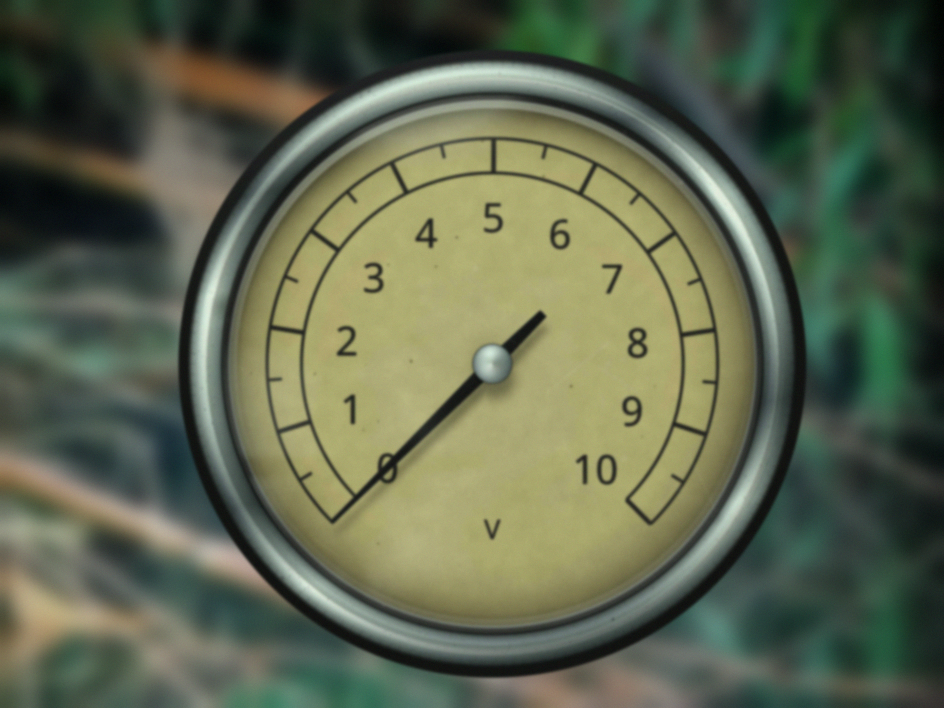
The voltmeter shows 0 V
